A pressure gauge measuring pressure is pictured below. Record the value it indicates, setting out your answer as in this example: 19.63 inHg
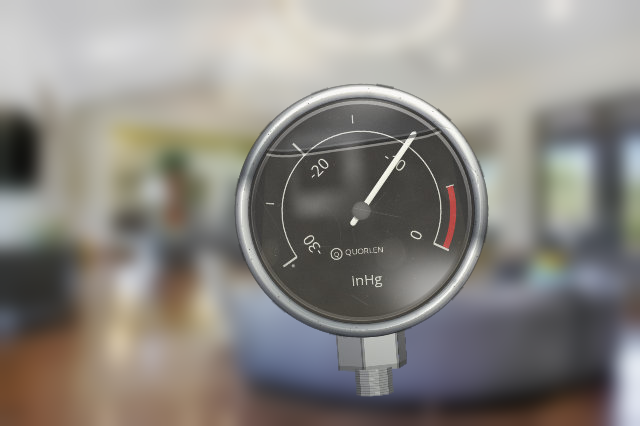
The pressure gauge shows -10 inHg
